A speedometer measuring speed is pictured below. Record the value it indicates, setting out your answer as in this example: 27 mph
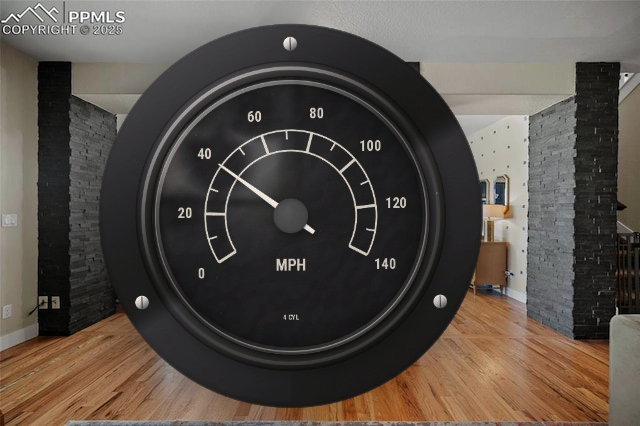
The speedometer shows 40 mph
